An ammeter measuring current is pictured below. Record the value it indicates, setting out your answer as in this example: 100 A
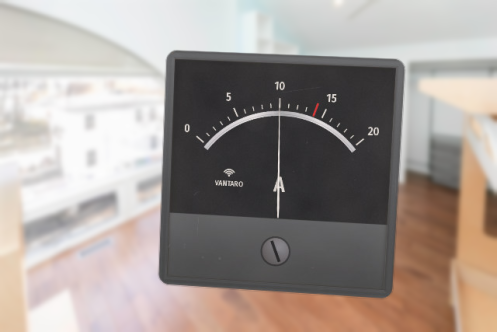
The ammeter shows 10 A
